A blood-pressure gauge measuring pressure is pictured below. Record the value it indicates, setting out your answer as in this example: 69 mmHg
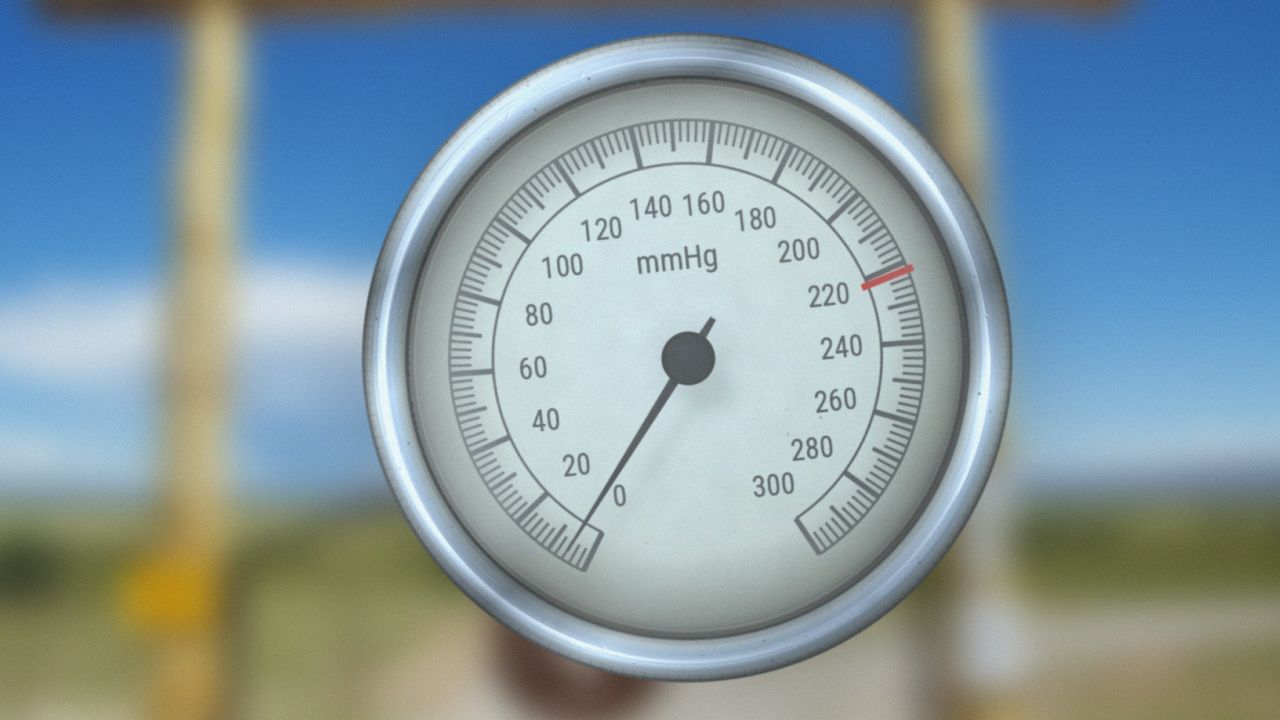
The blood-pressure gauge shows 6 mmHg
